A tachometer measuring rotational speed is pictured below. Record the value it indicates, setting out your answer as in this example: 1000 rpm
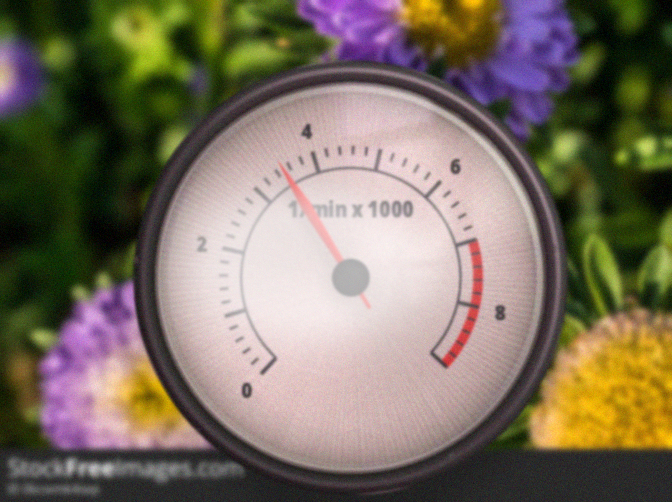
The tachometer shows 3500 rpm
